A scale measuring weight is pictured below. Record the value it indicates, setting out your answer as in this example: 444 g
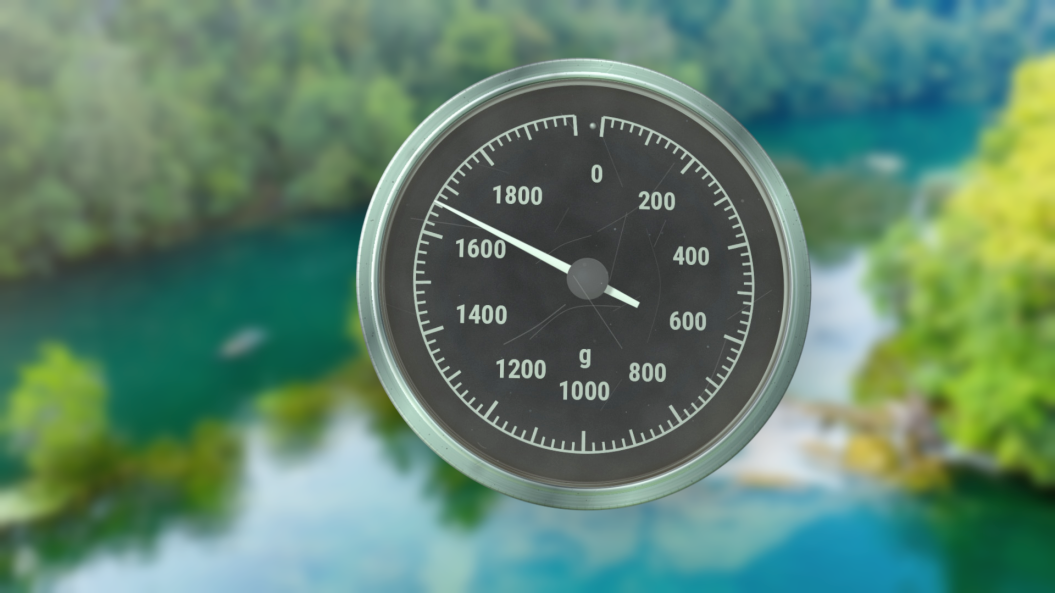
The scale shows 1660 g
